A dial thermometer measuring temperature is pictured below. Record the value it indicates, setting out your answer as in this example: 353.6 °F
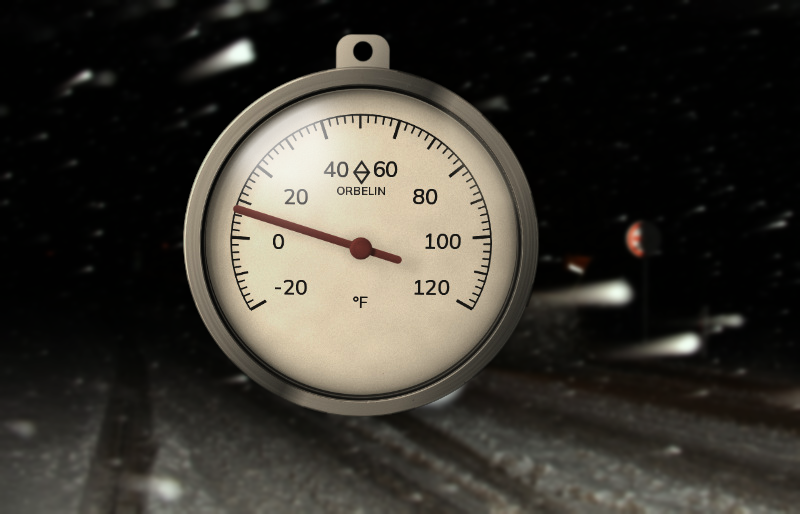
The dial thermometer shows 8 °F
